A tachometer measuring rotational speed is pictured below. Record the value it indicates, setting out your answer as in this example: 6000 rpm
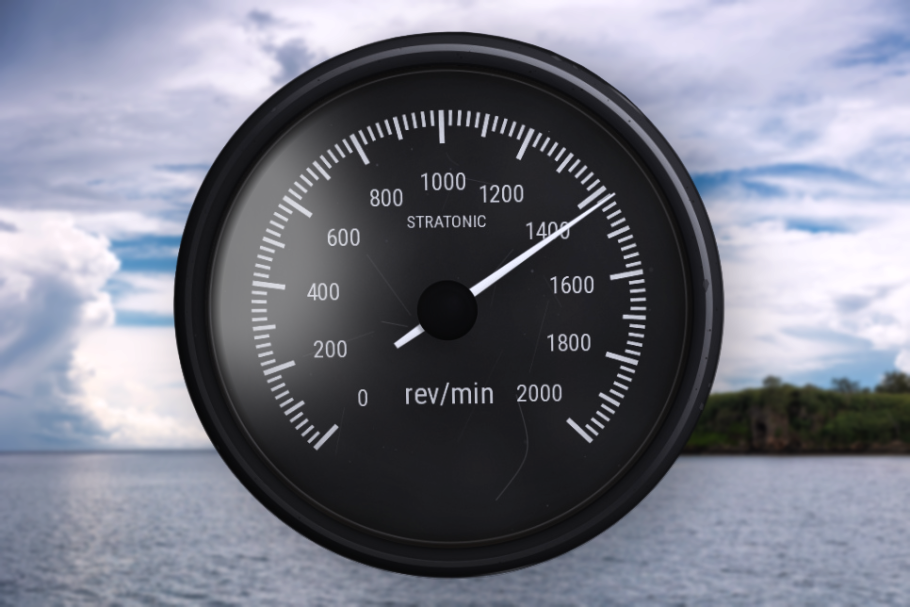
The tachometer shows 1420 rpm
